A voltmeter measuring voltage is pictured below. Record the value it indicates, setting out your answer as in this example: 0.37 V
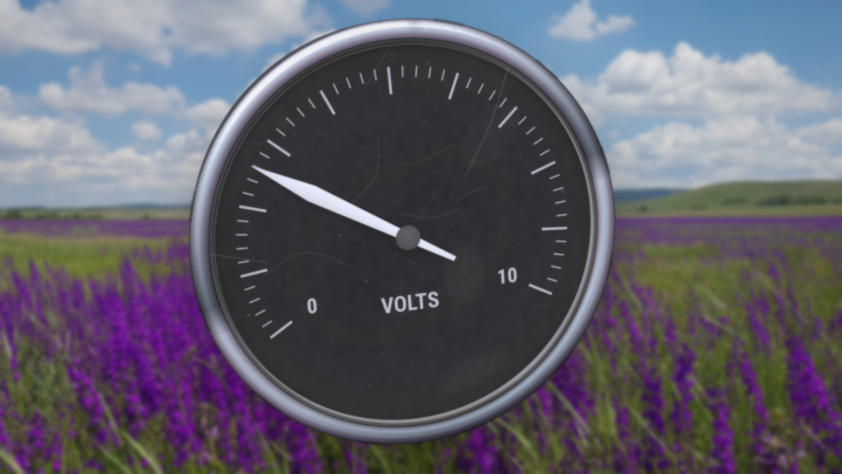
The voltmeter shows 2.6 V
